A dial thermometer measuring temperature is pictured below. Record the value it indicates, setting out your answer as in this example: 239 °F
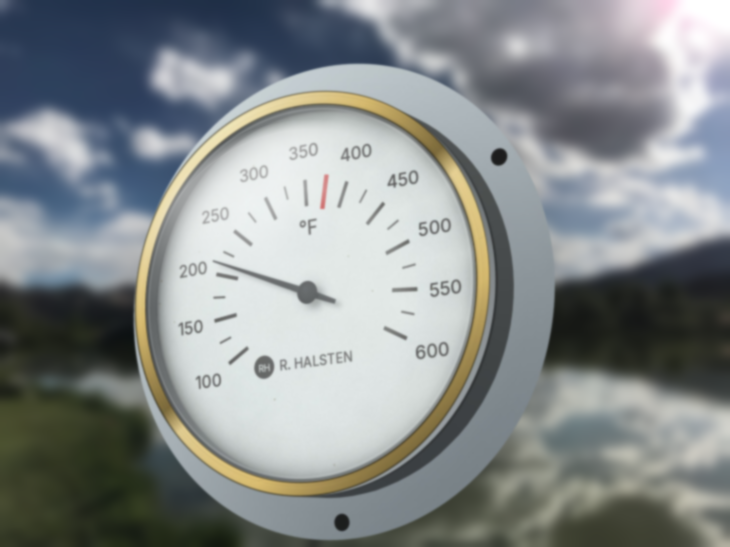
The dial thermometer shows 212.5 °F
